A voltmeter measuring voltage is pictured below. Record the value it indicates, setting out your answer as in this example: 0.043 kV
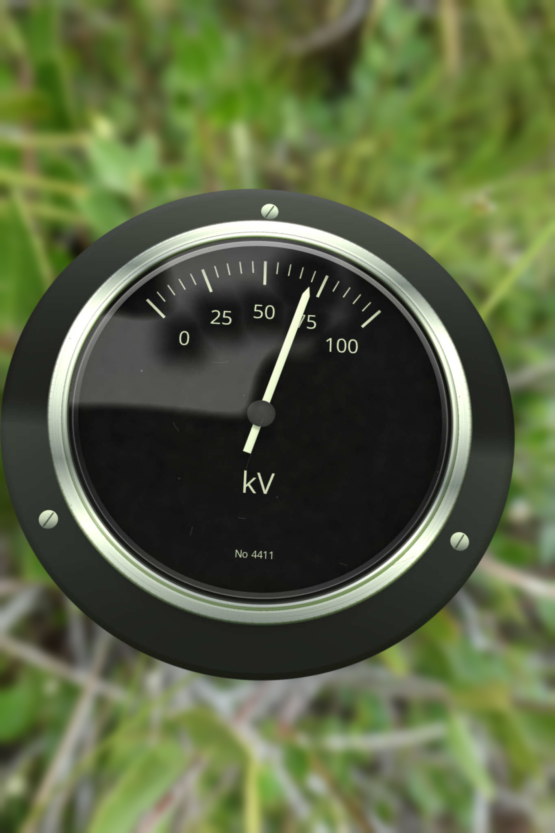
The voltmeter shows 70 kV
